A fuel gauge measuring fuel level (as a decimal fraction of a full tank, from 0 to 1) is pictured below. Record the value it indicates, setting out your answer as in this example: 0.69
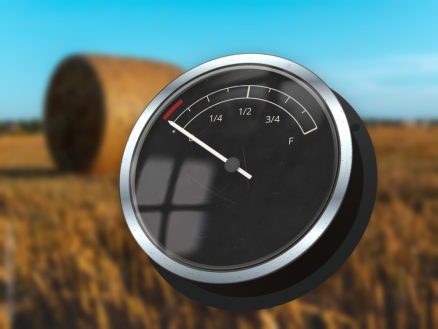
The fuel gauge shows 0
